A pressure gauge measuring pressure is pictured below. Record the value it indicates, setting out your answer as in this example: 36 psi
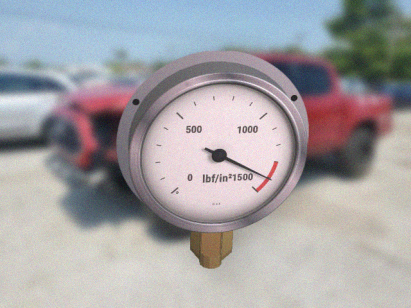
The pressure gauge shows 1400 psi
